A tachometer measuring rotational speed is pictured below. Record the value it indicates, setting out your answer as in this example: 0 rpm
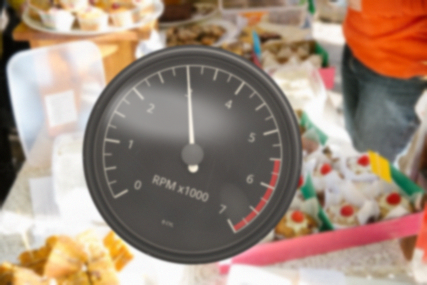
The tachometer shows 3000 rpm
